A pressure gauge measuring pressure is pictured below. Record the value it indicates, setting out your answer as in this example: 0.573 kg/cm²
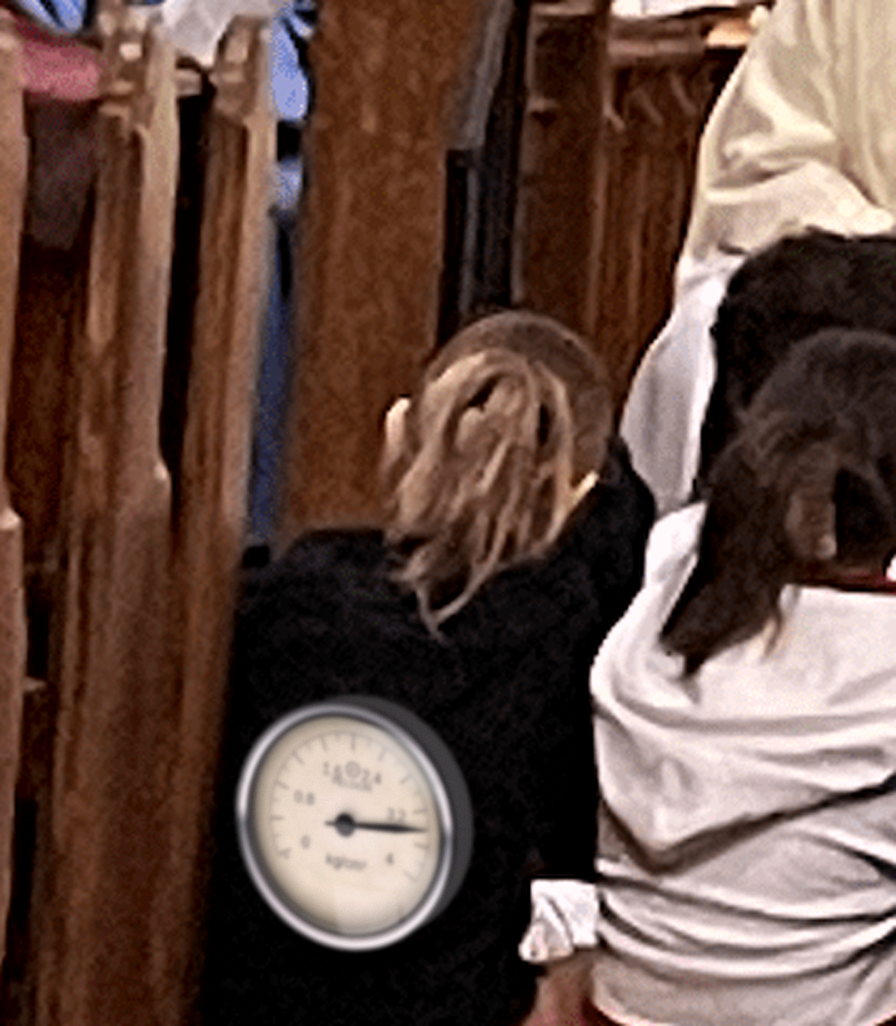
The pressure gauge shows 3.4 kg/cm²
